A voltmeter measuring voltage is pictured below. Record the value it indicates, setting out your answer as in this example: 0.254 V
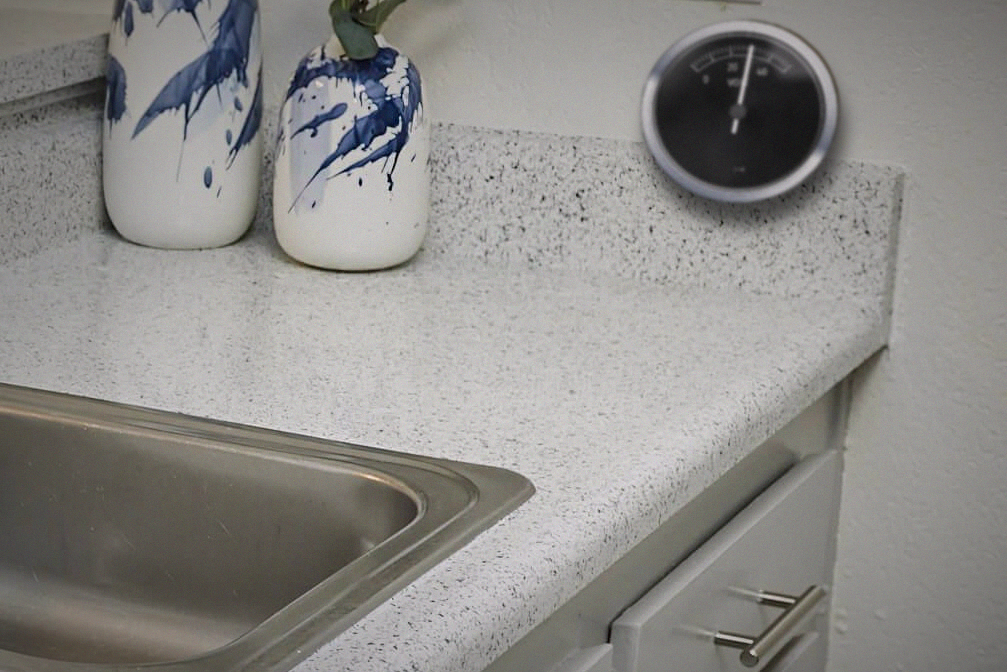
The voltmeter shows 30 V
